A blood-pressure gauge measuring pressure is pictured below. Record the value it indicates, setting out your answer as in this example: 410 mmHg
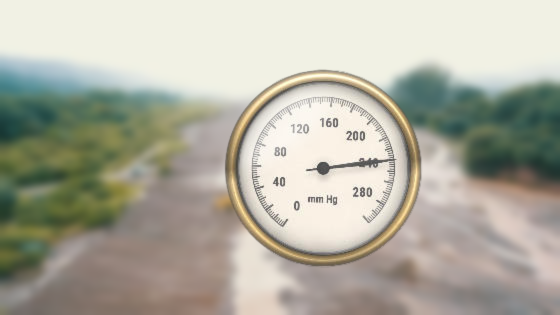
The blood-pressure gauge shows 240 mmHg
